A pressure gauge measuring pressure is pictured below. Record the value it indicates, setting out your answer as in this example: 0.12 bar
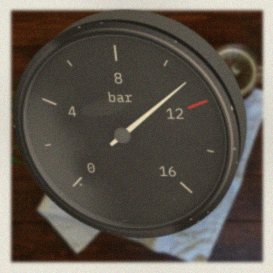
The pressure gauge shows 11 bar
